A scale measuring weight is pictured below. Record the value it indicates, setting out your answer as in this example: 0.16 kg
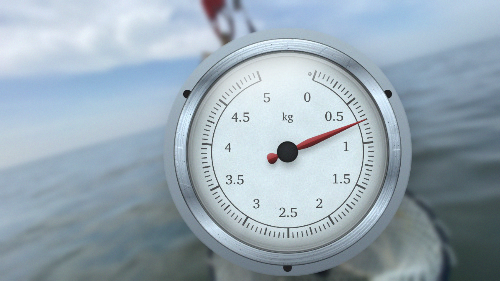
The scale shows 0.75 kg
